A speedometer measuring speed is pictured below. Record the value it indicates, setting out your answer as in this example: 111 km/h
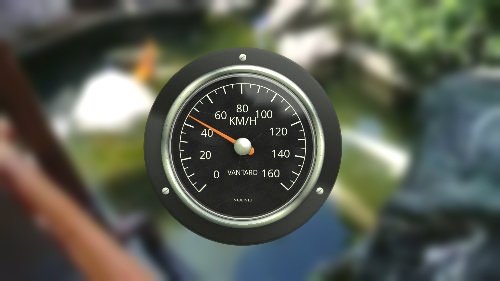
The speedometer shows 45 km/h
